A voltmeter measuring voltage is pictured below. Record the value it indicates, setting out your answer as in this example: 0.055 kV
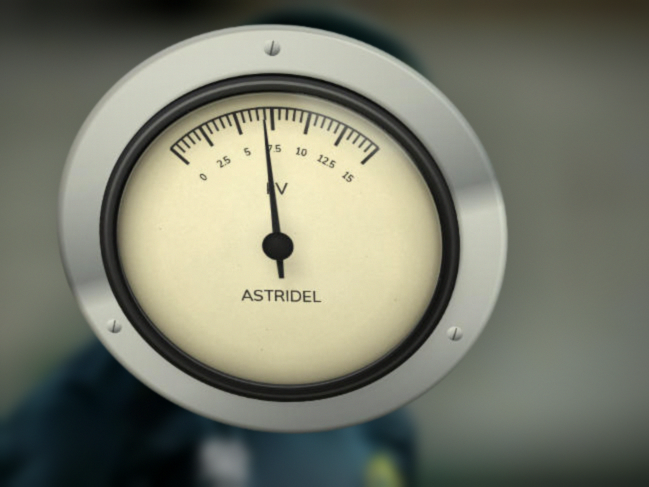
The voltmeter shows 7 kV
